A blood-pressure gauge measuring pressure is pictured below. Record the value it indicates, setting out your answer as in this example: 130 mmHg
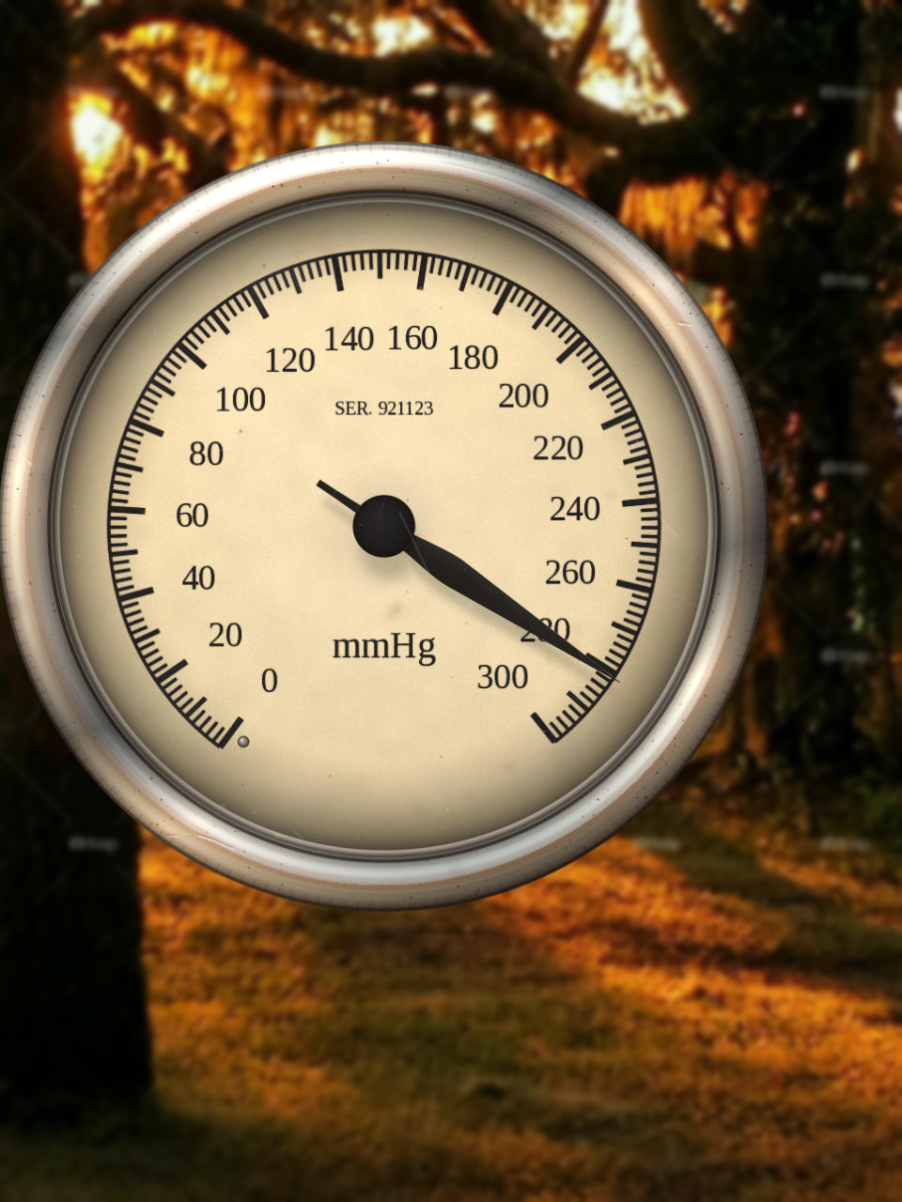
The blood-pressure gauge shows 281 mmHg
